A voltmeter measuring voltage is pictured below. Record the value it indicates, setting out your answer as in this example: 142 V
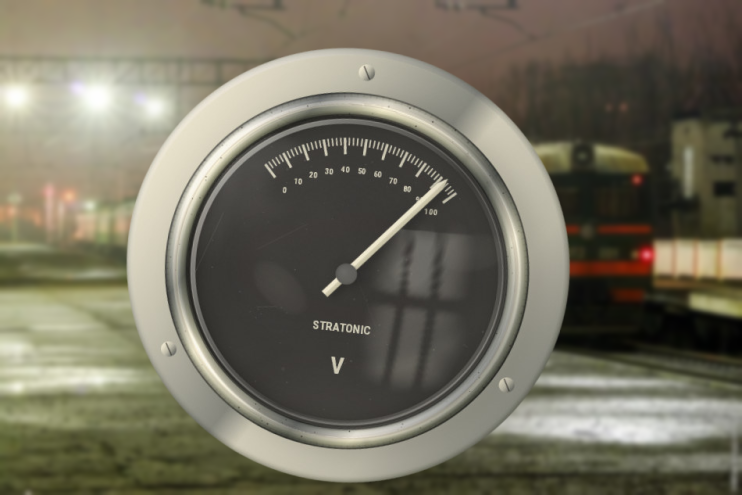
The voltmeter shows 92 V
